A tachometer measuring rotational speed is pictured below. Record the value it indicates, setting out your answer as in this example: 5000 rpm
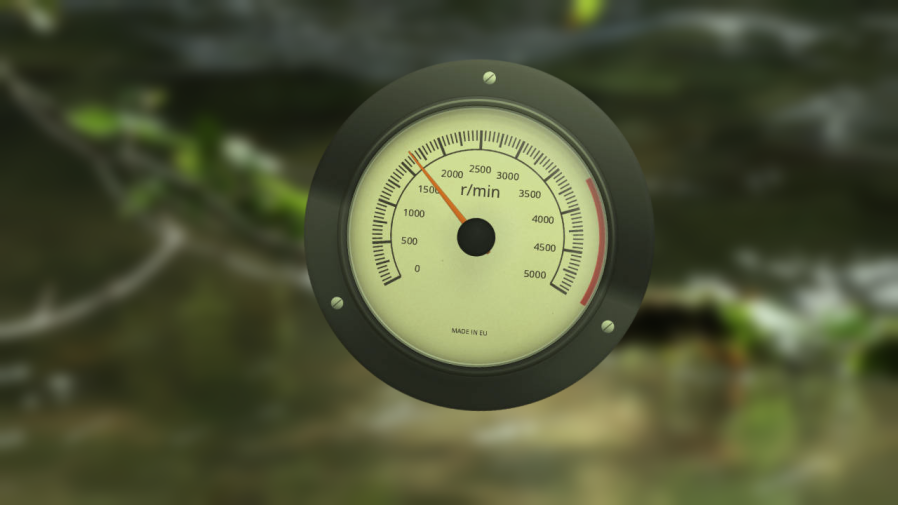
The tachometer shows 1650 rpm
